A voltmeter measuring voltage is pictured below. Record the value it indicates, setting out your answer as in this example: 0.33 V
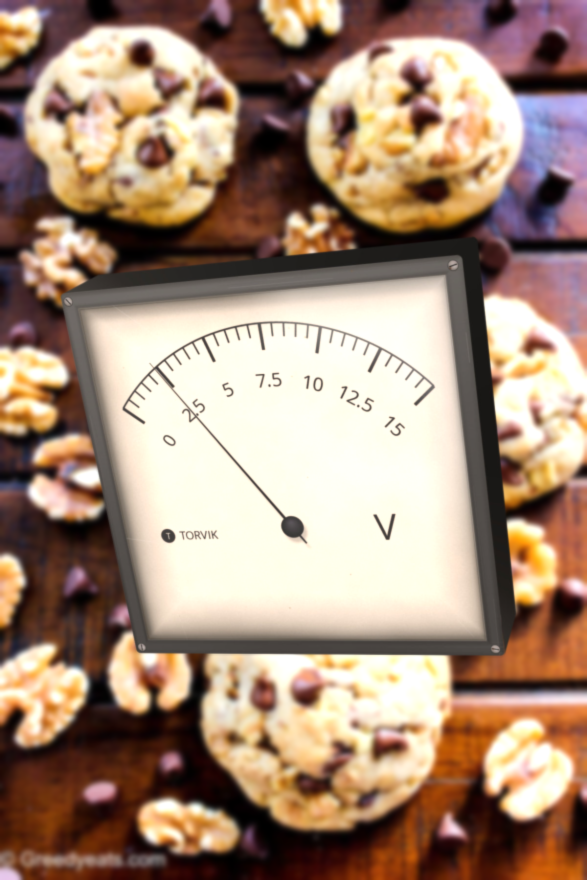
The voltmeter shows 2.5 V
